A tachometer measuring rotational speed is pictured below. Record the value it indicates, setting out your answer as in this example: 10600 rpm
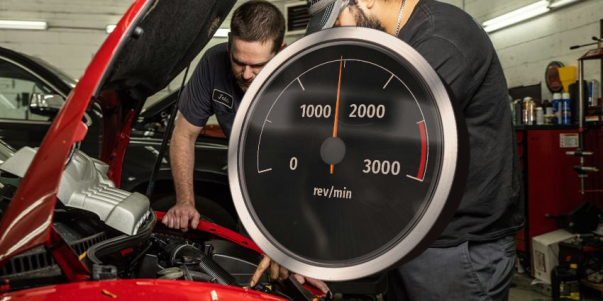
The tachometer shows 1500 rpm
